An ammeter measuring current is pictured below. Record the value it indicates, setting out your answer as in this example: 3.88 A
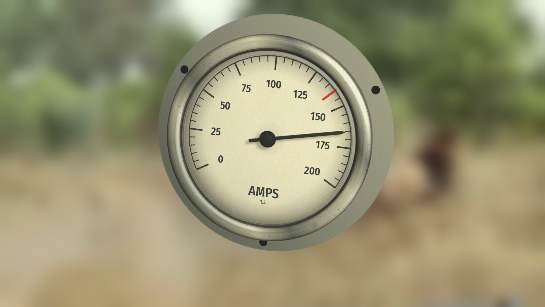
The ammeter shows 165 A
